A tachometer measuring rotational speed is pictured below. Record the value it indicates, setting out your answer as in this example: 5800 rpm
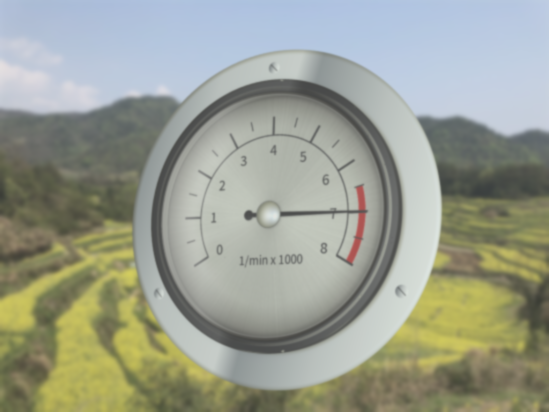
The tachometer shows 7000 rpm
